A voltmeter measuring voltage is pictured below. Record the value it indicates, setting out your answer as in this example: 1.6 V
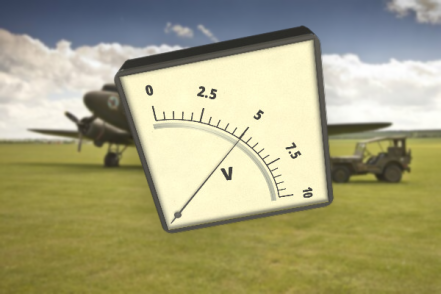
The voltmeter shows 5 V
